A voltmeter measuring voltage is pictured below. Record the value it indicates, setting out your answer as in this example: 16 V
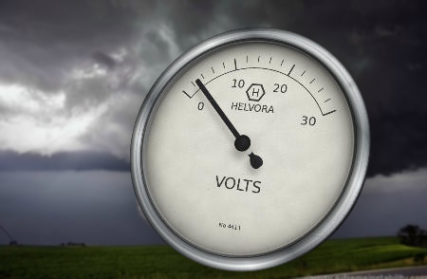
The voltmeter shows 3 V
